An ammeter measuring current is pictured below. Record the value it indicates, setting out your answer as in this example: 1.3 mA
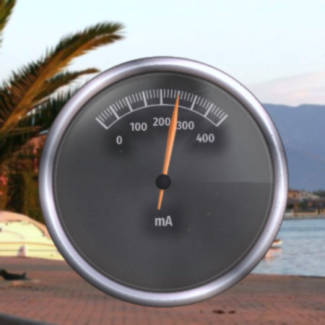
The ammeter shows 250 mA
